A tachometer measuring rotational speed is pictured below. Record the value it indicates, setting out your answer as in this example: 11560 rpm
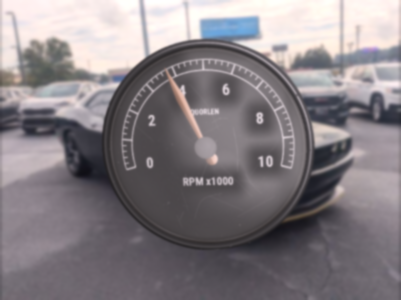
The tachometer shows 3800 rpm
